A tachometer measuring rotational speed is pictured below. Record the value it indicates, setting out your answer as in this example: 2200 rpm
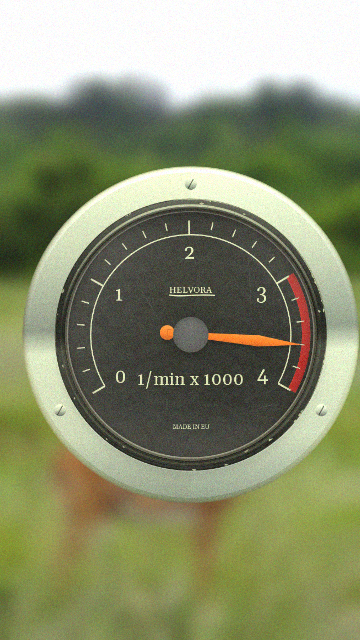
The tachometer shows 3600 rpm
